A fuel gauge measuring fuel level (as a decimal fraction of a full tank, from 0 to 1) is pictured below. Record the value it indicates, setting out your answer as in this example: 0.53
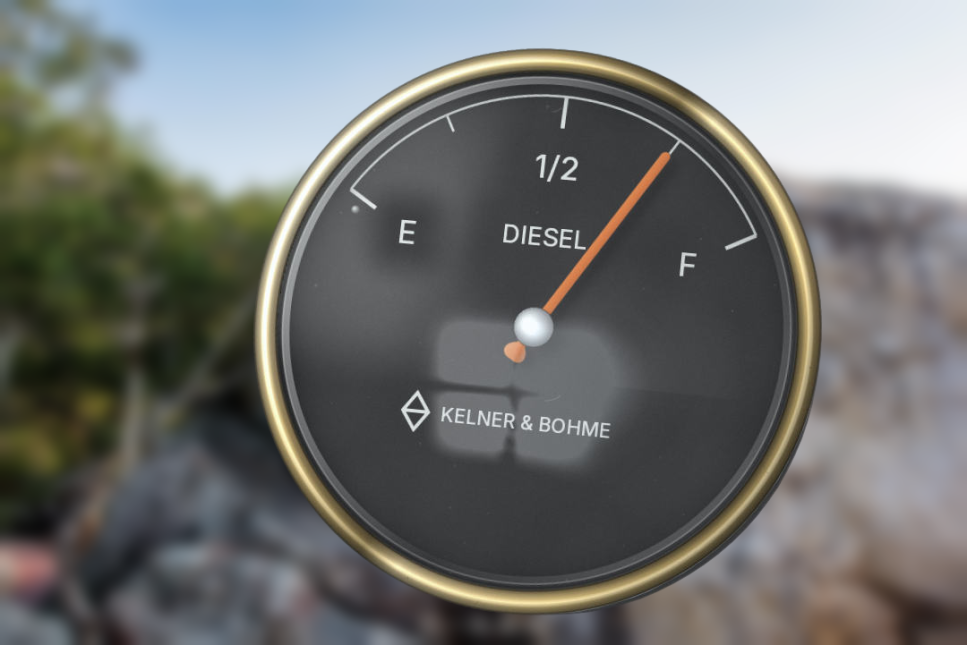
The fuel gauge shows 0.75
